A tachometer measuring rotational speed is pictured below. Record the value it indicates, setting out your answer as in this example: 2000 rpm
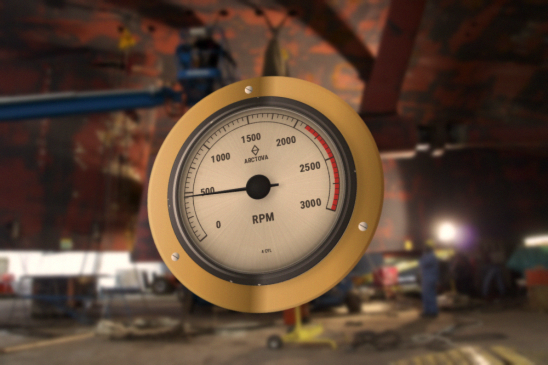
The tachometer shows 450 rpm
